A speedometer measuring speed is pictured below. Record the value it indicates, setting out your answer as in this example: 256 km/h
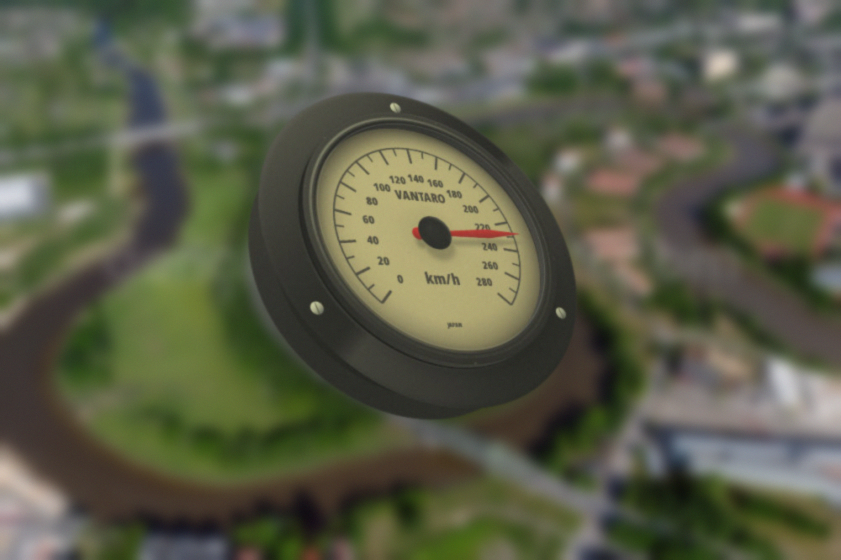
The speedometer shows 230 km/h
